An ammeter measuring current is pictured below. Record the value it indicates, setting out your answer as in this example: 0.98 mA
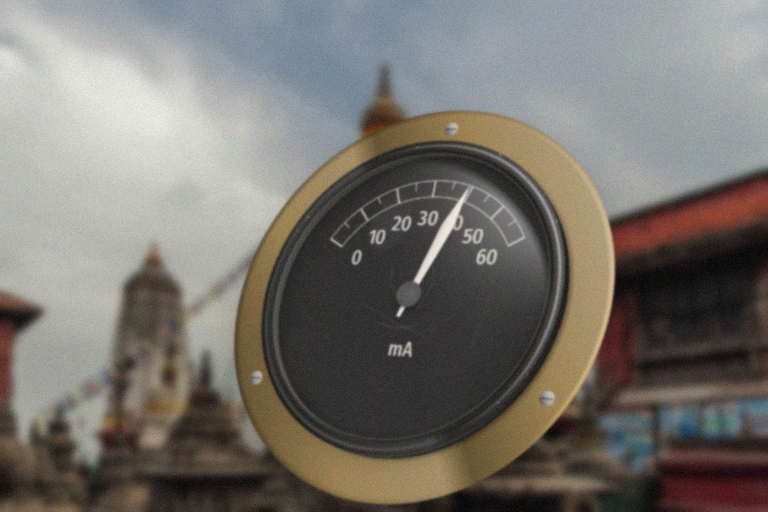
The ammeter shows 40 mA
